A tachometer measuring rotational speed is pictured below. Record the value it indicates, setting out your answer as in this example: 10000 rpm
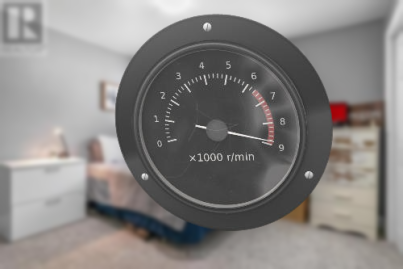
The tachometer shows 8800 rpm
